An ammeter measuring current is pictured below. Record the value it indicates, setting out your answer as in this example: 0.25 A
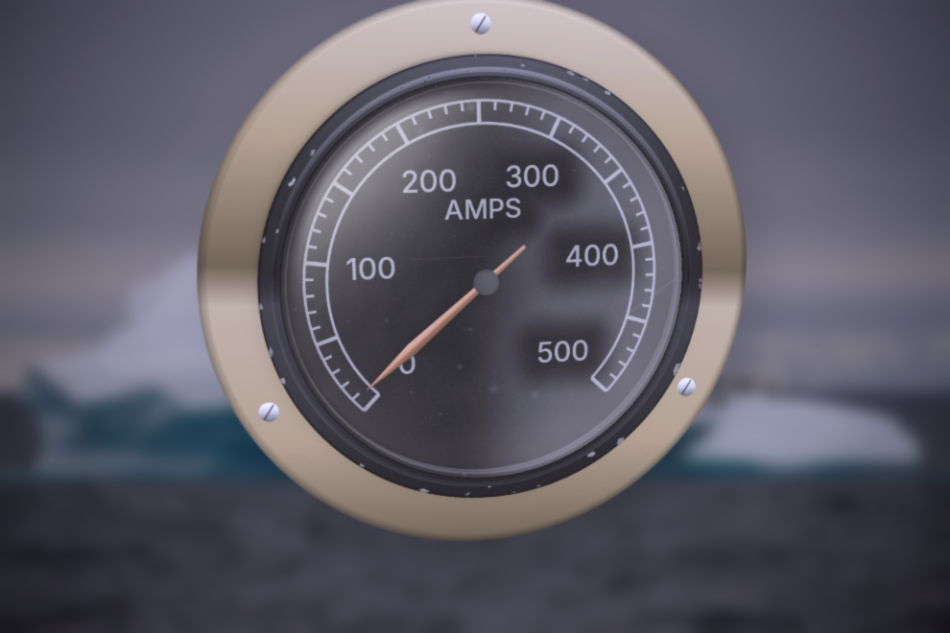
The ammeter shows 10 A
